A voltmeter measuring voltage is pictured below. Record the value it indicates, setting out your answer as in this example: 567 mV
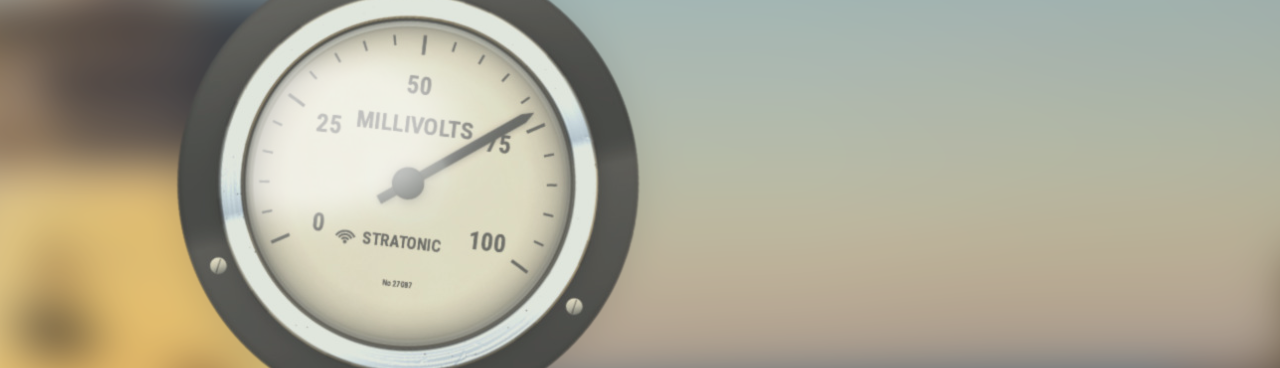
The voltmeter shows 72.5 mV
